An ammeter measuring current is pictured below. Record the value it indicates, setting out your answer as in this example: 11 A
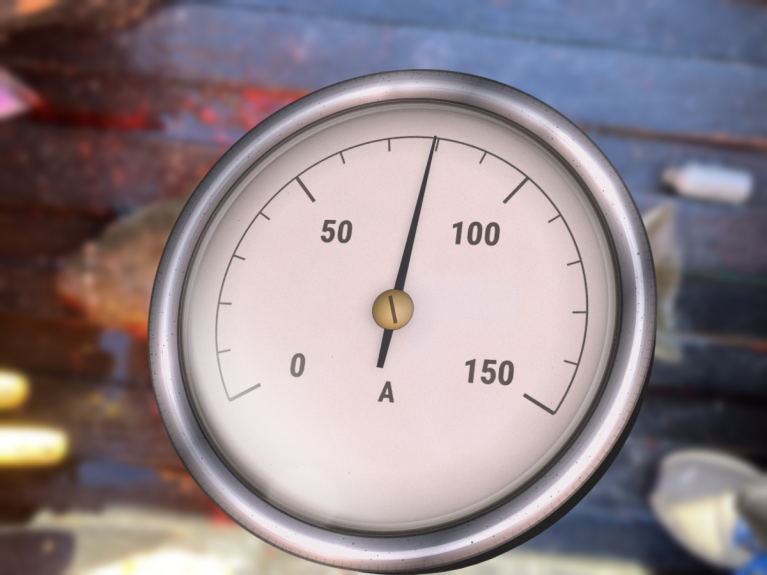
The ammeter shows 80 A
